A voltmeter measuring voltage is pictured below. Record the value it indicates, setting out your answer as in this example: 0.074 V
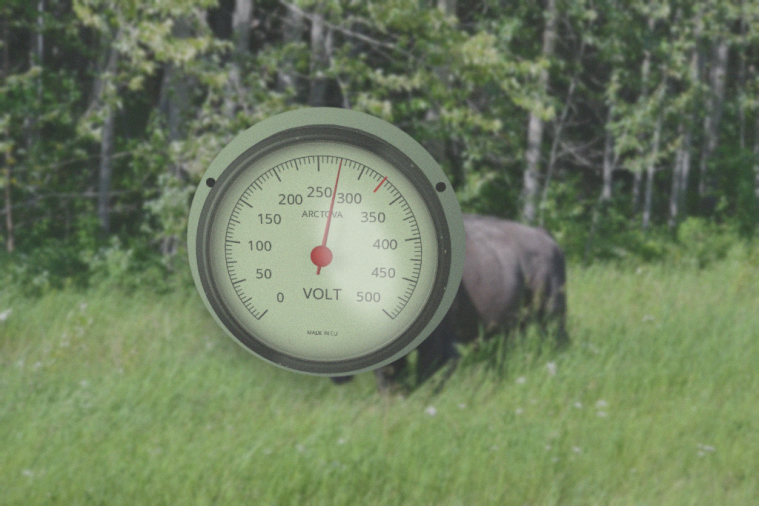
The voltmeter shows 275 V
